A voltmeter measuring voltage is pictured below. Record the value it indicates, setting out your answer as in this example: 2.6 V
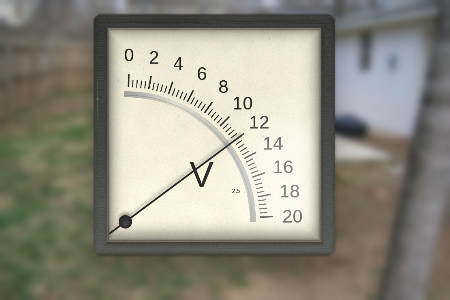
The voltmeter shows 12 V
